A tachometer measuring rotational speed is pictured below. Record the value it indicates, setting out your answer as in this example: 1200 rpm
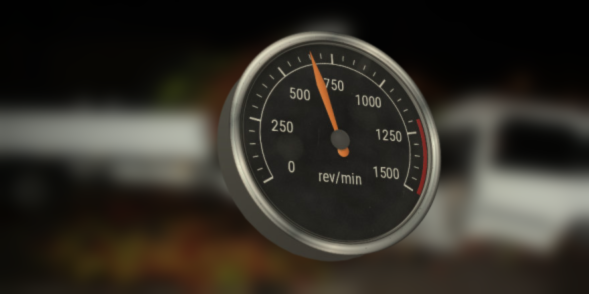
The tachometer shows 650 rpm
